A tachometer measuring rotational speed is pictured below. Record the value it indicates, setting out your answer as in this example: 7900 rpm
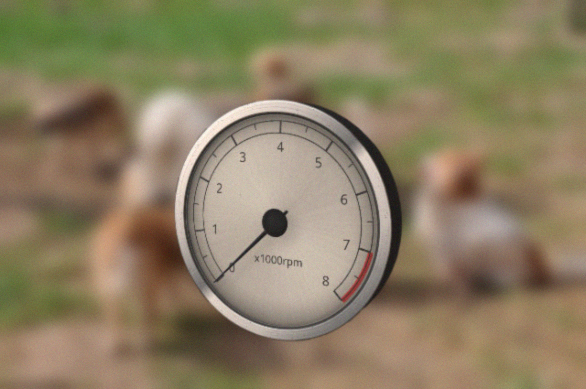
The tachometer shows 0 rpm
